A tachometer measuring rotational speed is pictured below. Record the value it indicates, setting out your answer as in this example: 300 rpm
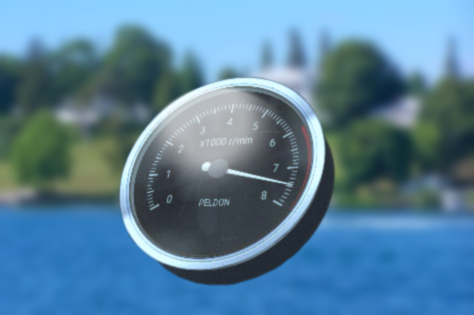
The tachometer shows 7500 rpm
